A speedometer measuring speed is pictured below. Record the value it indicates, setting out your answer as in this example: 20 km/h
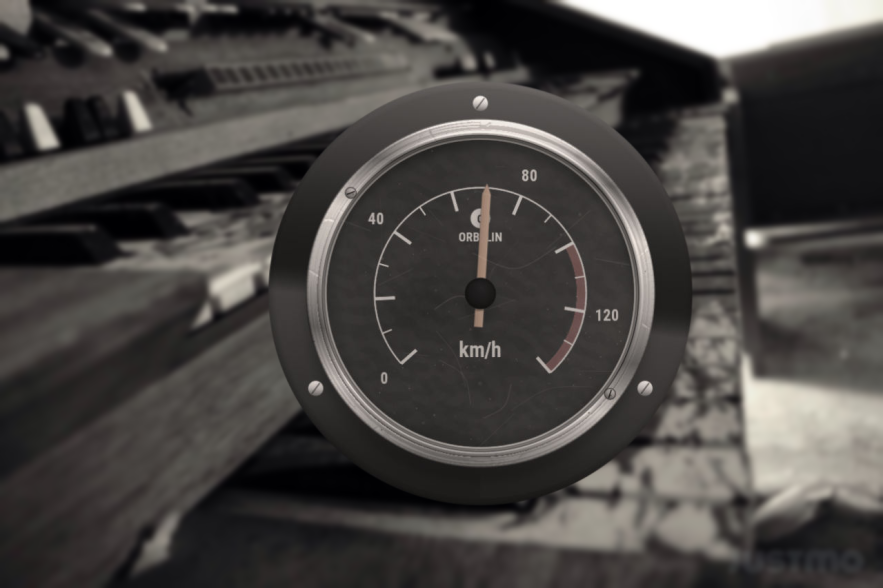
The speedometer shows 70 km/h
